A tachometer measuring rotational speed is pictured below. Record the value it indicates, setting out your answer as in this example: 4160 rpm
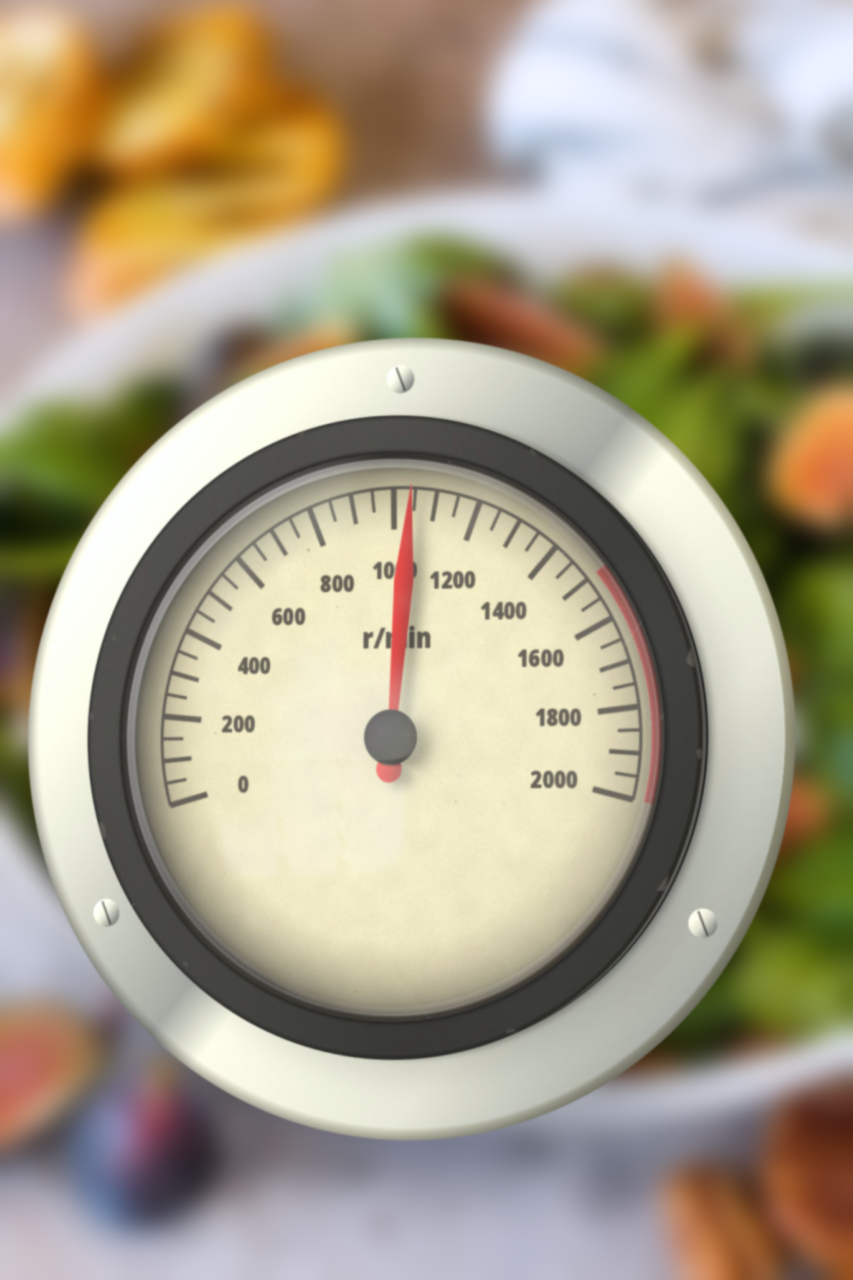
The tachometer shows 1050 rpm
